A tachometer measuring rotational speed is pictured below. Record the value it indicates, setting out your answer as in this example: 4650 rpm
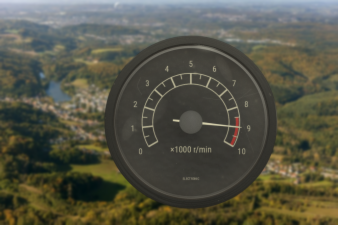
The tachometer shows 9000 rpm
